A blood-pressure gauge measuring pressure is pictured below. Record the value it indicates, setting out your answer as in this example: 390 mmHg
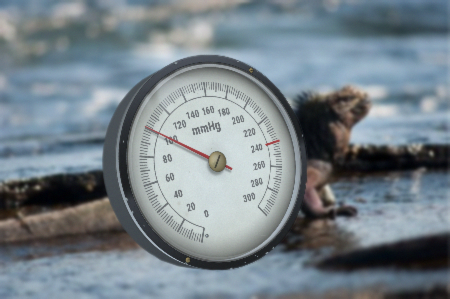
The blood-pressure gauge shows 100 mmHg
